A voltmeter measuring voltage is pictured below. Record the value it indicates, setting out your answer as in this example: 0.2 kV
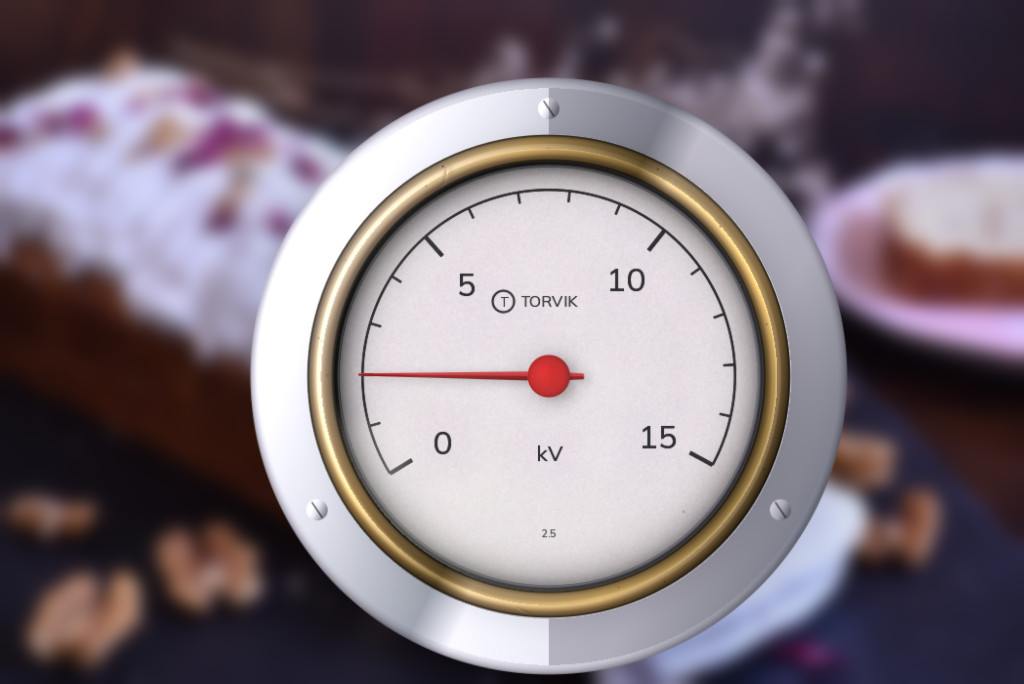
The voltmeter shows 2 kV
